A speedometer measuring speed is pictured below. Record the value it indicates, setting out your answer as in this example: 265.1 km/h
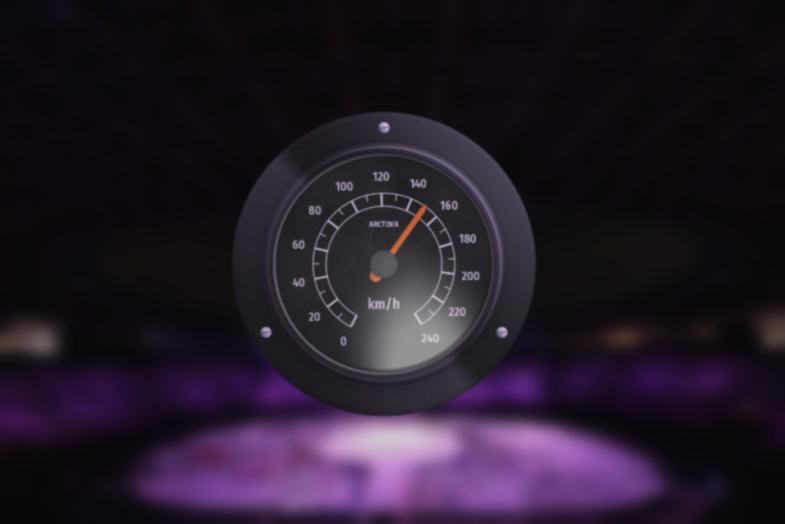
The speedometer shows 150 km/h
